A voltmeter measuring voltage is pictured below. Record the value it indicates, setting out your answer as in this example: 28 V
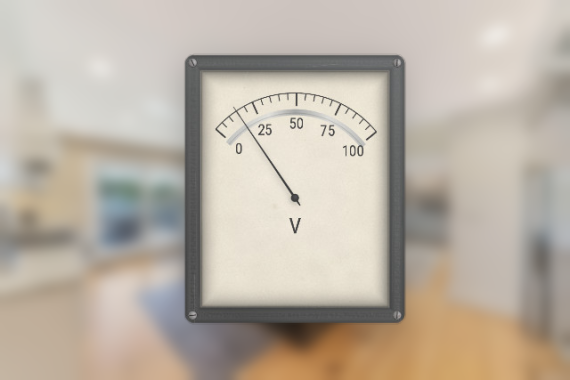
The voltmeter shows 15 V
